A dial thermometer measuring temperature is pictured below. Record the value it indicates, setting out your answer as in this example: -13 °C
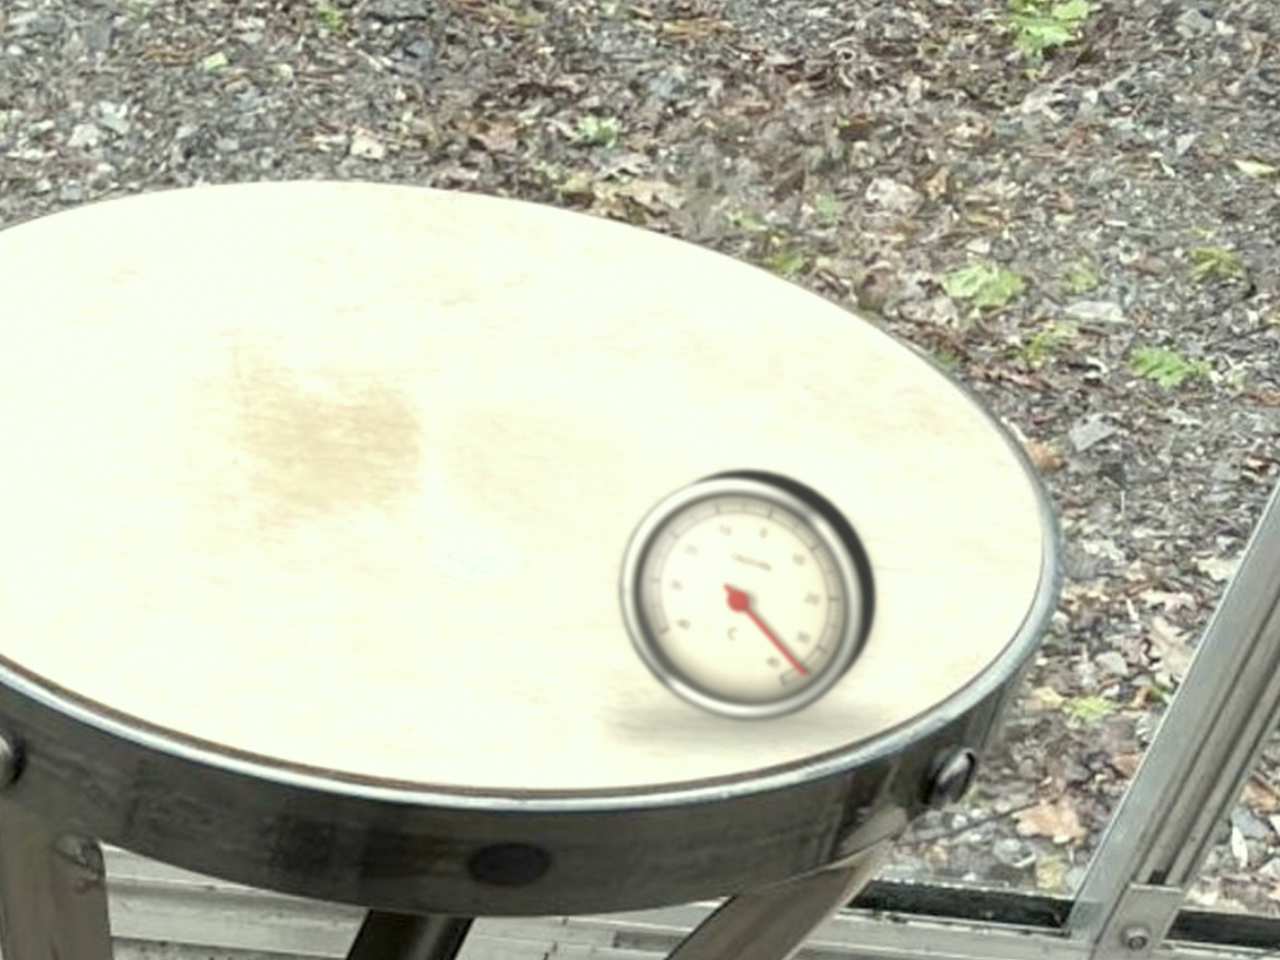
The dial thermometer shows 35 °C
